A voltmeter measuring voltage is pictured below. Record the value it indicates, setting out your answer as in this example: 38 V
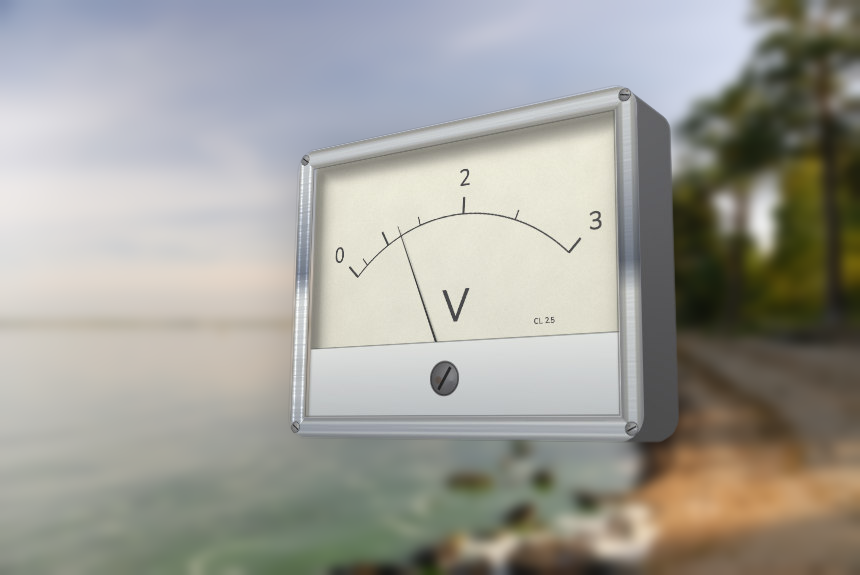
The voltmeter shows 1.25 V
